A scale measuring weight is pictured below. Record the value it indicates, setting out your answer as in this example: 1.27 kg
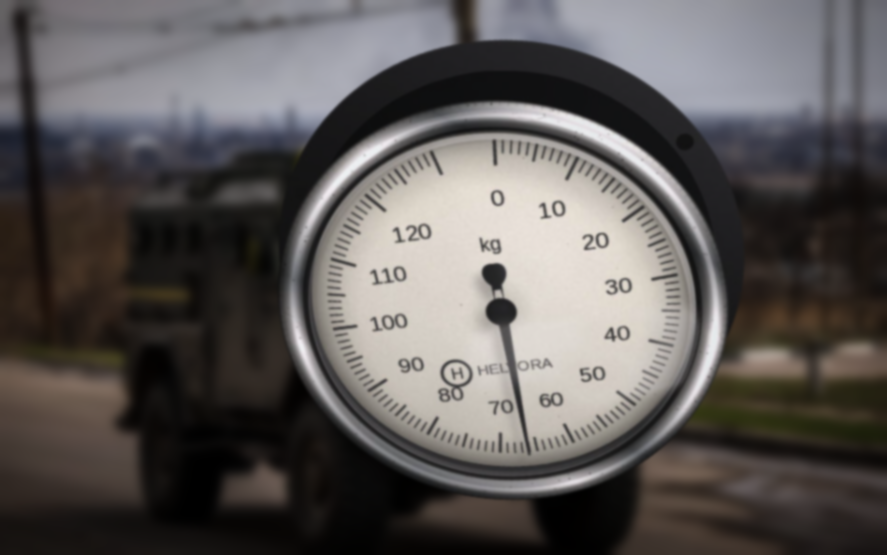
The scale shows 66 kg
